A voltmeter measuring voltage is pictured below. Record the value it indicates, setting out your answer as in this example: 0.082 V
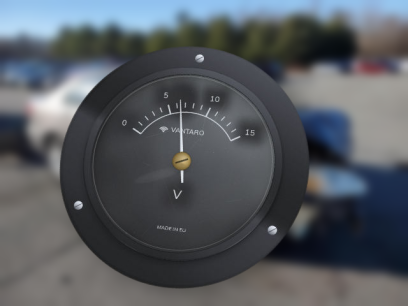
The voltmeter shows 6.5 V
